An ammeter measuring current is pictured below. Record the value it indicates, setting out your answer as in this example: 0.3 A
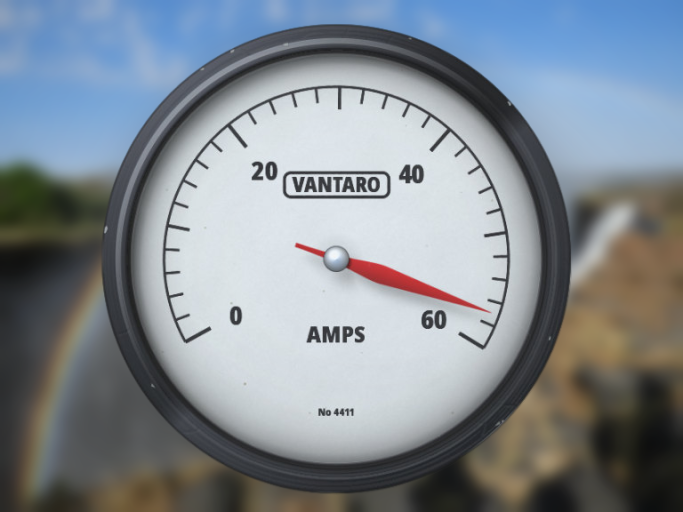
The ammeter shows 57 A
